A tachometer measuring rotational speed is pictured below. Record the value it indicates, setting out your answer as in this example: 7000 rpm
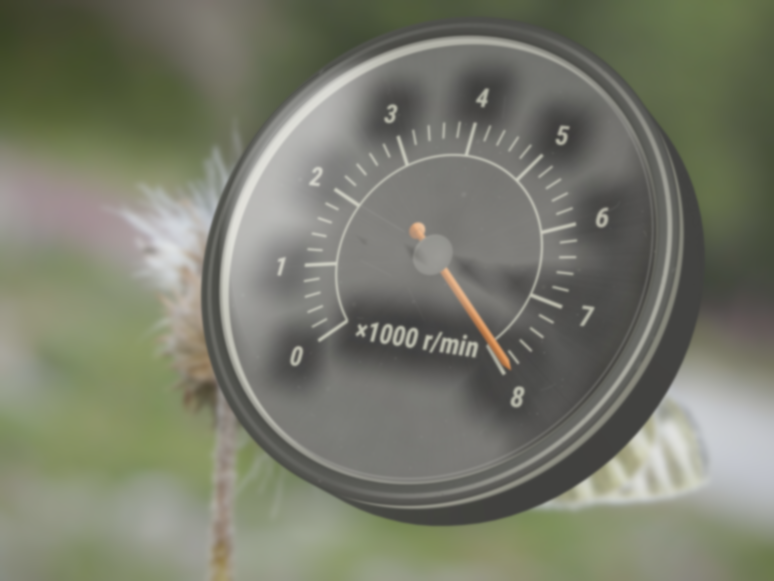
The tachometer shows 7900 rpm
